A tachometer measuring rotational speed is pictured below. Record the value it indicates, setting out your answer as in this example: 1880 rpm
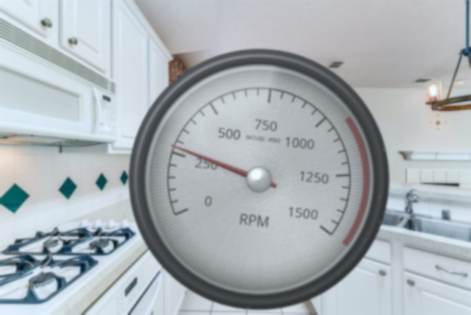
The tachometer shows 275 rpm
